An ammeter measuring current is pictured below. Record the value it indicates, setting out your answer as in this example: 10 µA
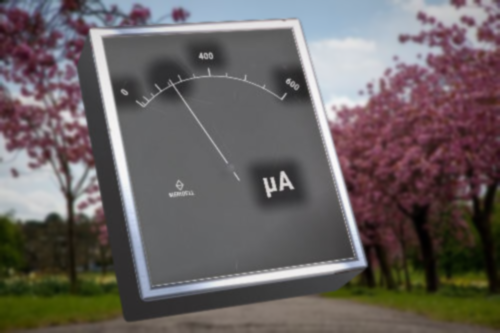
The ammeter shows 250 µA
